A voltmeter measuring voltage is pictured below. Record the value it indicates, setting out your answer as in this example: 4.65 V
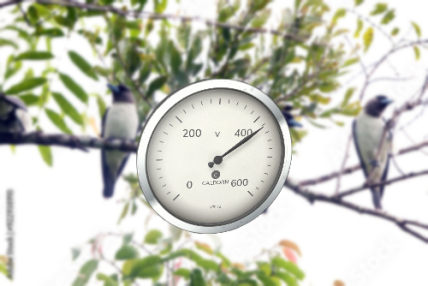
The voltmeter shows 420 V
